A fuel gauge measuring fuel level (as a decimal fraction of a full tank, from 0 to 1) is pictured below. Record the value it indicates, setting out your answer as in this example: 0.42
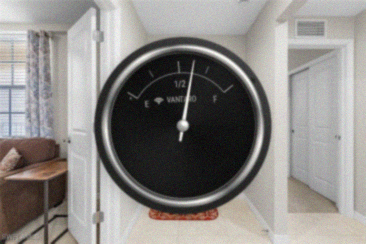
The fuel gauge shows 0.625
